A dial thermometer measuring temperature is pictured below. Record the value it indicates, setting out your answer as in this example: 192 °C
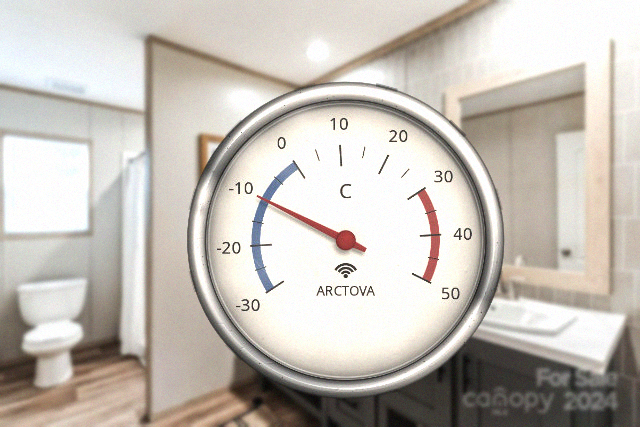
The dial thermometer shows -10 °C
